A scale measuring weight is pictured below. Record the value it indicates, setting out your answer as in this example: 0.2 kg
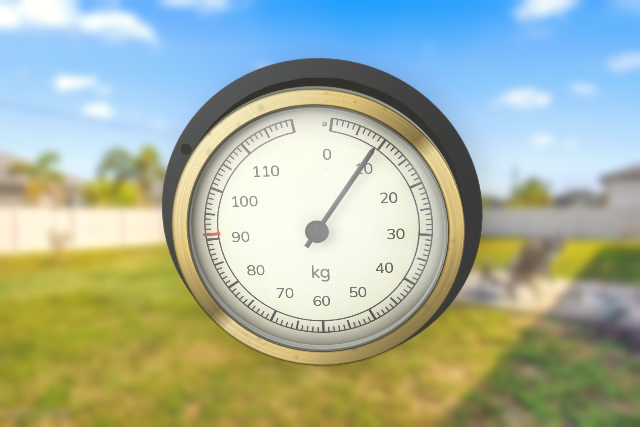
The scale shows 9 kg
